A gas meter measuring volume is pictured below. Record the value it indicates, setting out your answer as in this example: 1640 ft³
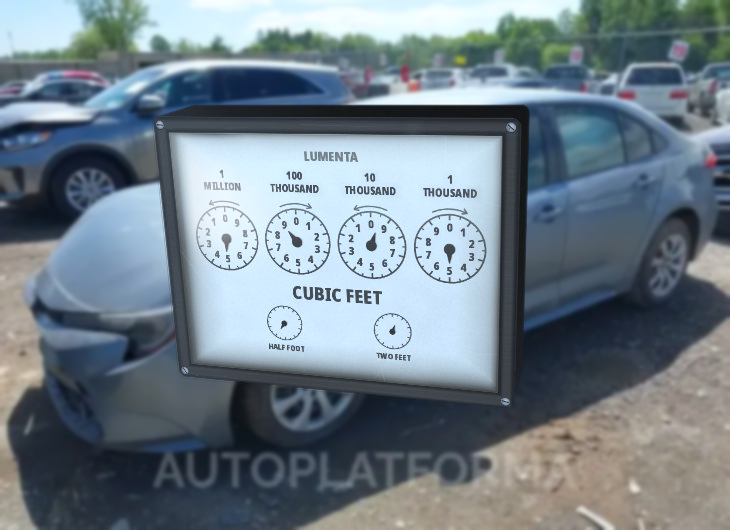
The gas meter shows 489500 ft³
